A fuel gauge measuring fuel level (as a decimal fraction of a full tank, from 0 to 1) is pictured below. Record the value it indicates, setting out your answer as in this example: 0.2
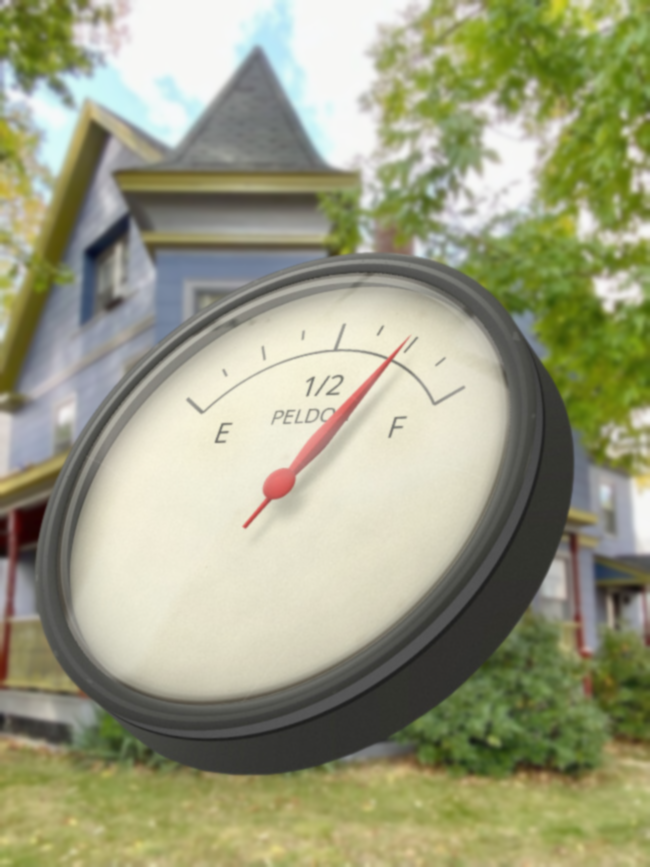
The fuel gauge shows 0.75
